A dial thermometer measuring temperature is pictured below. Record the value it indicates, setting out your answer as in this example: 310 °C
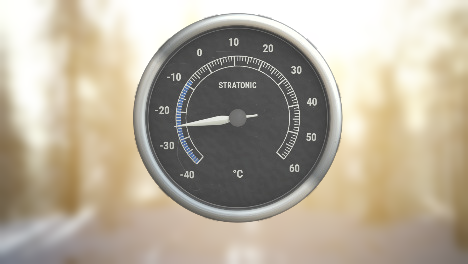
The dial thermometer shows -25 °C
